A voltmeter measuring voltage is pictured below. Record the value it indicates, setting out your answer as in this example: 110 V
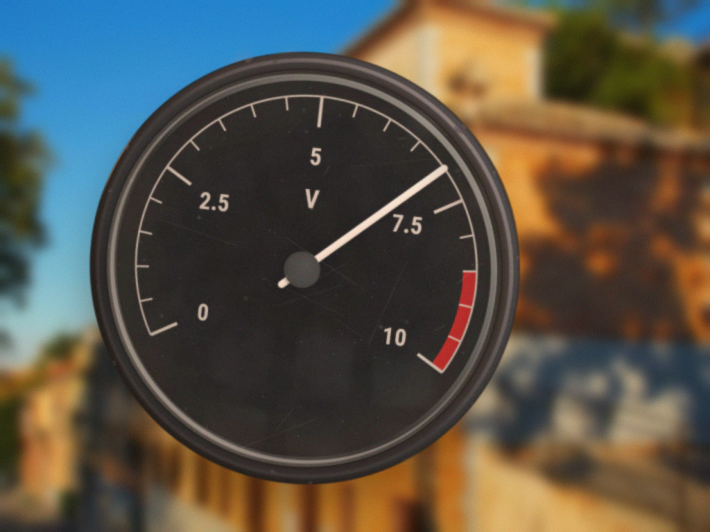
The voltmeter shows 7 V
